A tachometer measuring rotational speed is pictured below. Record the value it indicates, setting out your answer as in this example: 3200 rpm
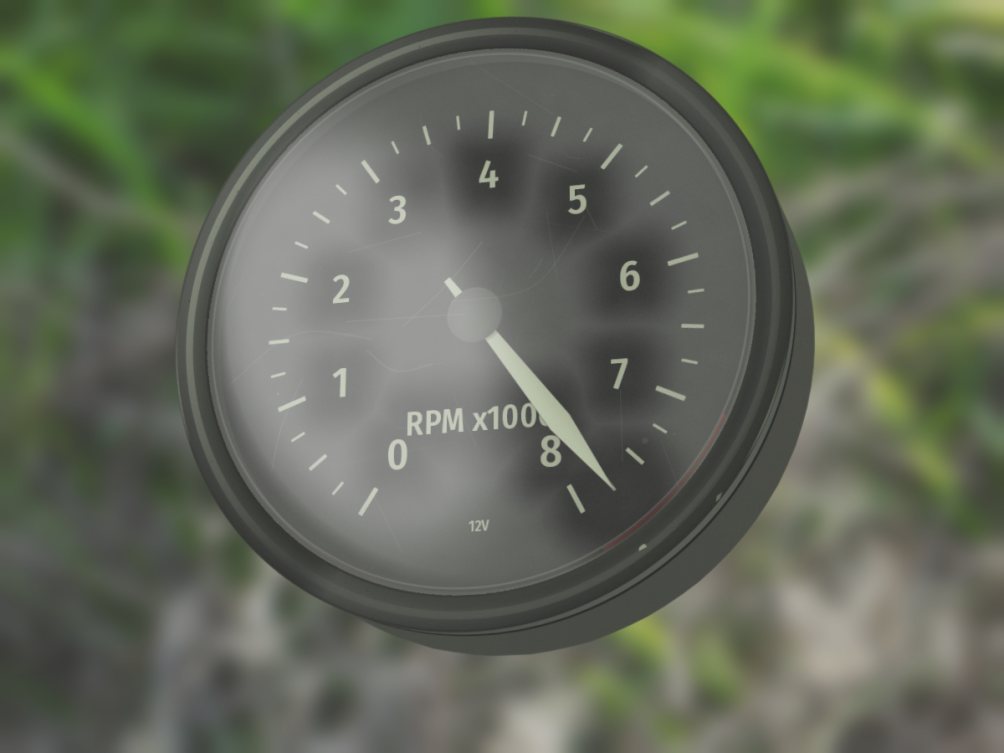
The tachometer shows 7750 rpm
